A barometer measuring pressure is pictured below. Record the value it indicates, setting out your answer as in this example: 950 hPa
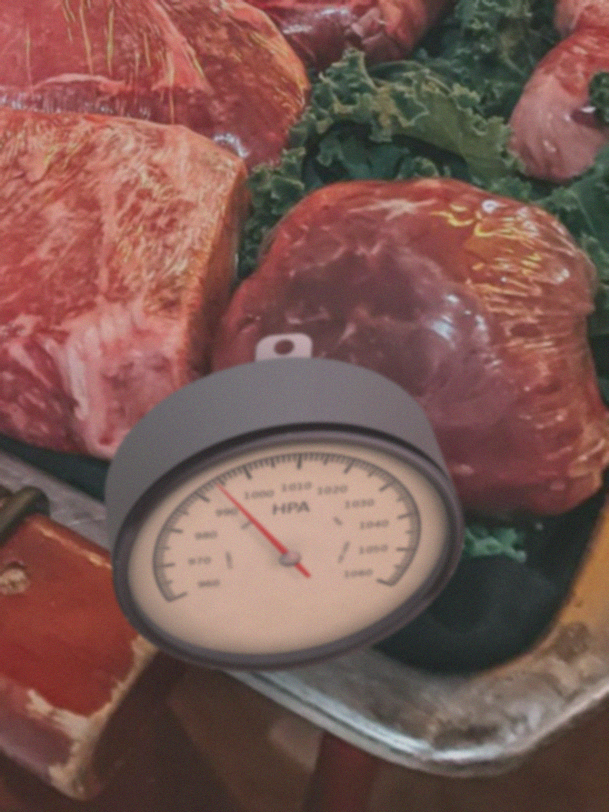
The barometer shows 995 hPa
